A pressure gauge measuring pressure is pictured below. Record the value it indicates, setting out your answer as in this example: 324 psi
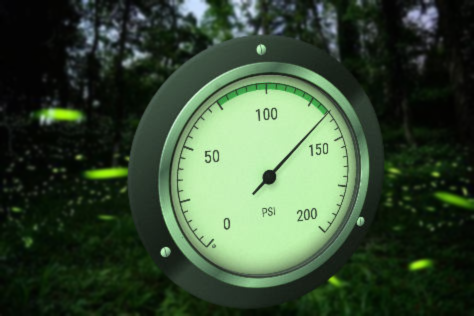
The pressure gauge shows 135 psi
